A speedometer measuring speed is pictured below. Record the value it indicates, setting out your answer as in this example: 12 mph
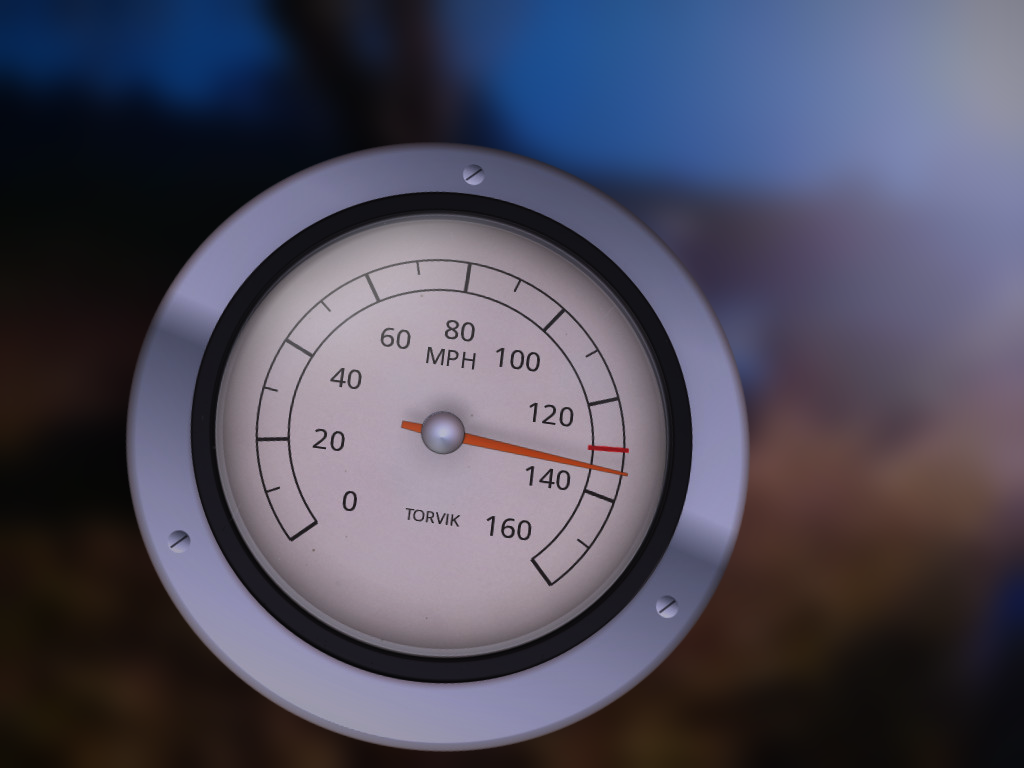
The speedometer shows 135 mph
